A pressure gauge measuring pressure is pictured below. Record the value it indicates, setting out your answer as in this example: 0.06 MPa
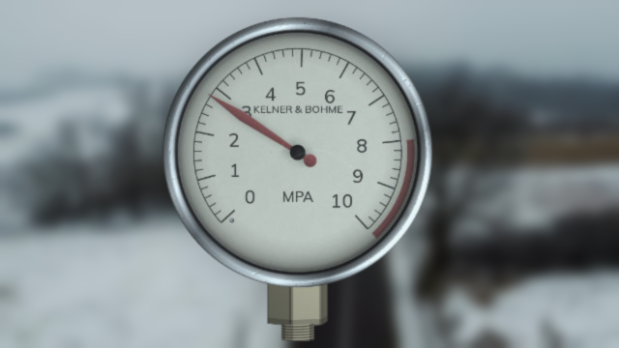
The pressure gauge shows 2.8 MPa
